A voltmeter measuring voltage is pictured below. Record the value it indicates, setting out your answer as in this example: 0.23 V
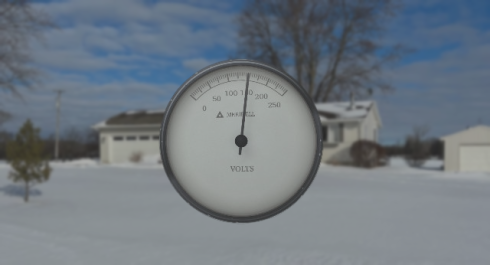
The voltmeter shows 150 V
